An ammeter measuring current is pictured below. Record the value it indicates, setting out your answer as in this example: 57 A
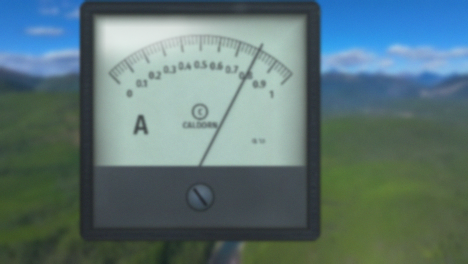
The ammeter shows 0.8 A
